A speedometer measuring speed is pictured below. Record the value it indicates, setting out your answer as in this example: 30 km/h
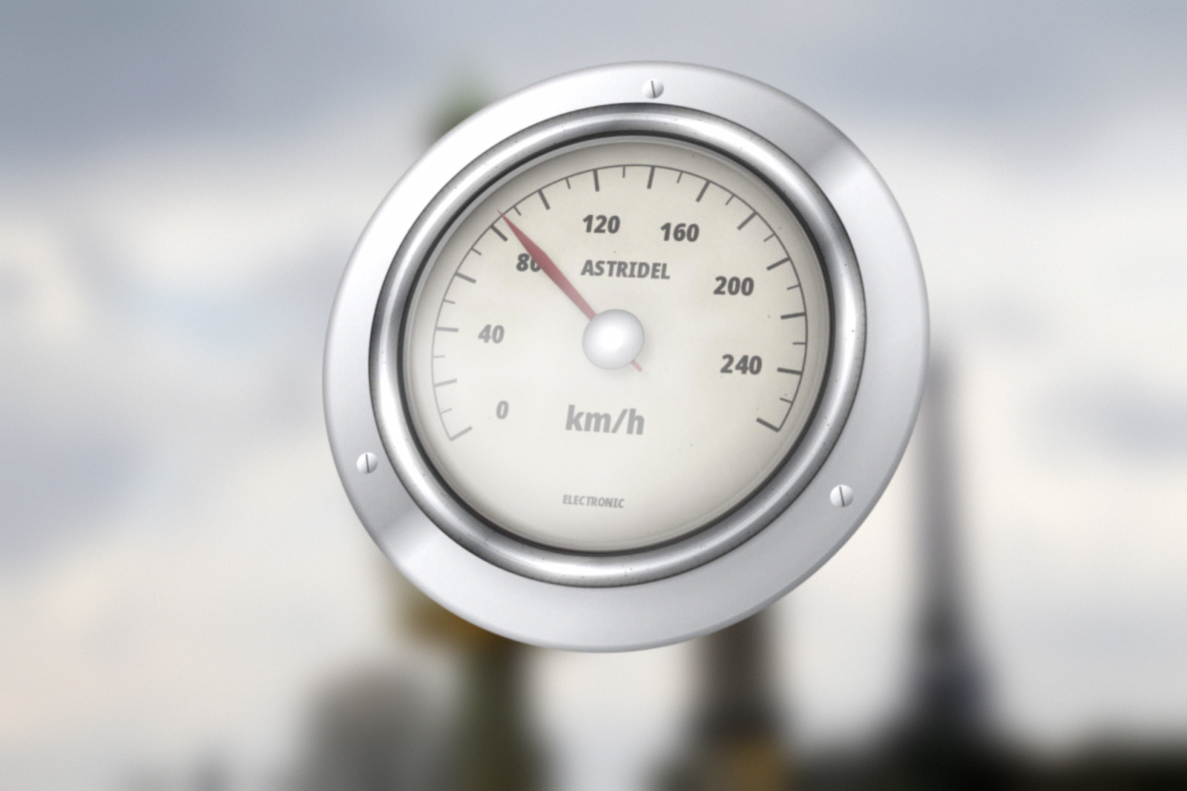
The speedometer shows 85 km/h
